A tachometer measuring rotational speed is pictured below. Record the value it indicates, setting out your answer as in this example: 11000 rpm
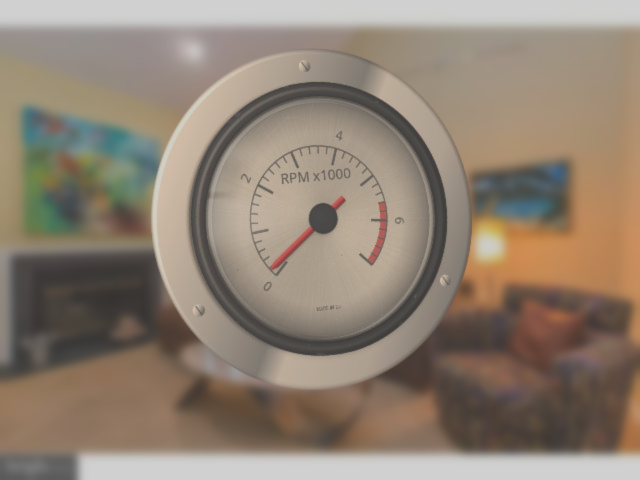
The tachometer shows 200 rpm
